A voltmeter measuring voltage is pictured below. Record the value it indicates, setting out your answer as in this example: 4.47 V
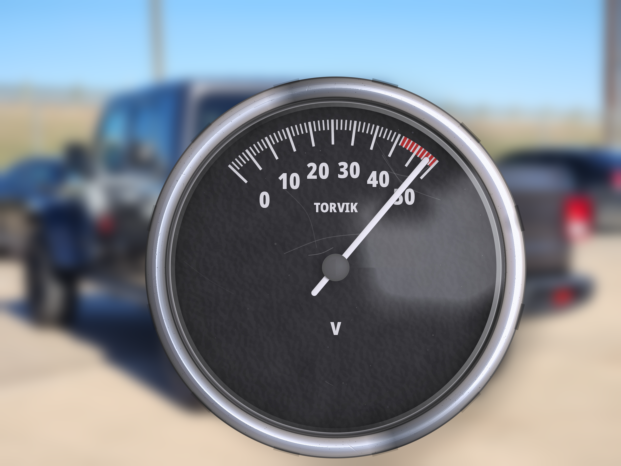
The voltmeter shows 48 V
